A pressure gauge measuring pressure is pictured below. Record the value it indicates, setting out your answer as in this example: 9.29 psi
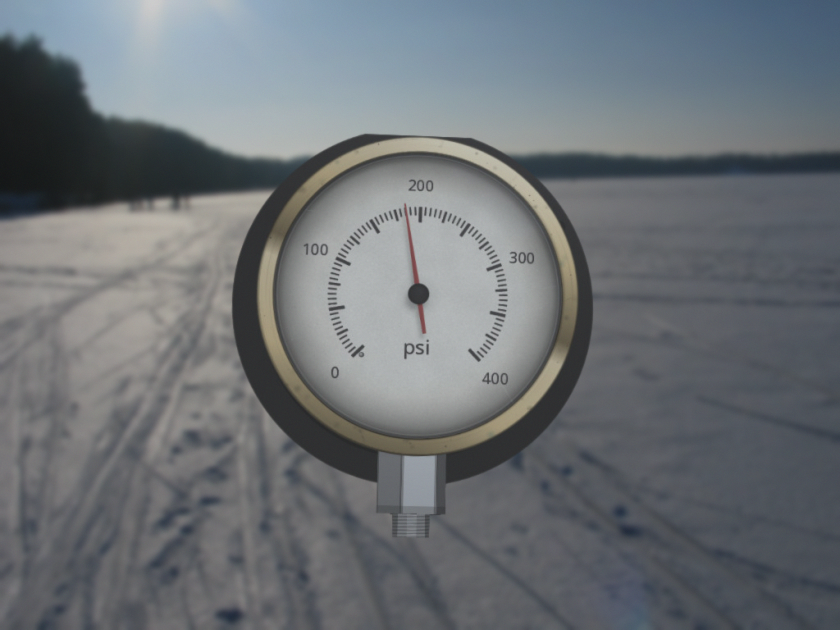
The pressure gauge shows 185 psi
